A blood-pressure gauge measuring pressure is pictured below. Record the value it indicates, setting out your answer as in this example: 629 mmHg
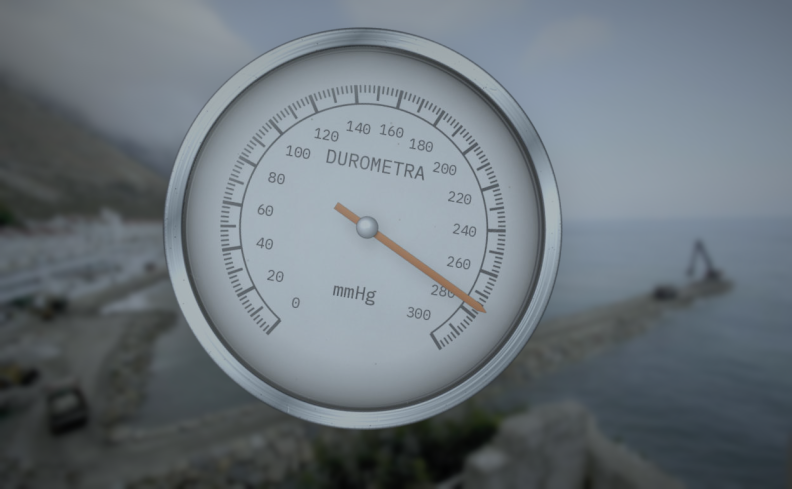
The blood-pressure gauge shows 276 mmHg
